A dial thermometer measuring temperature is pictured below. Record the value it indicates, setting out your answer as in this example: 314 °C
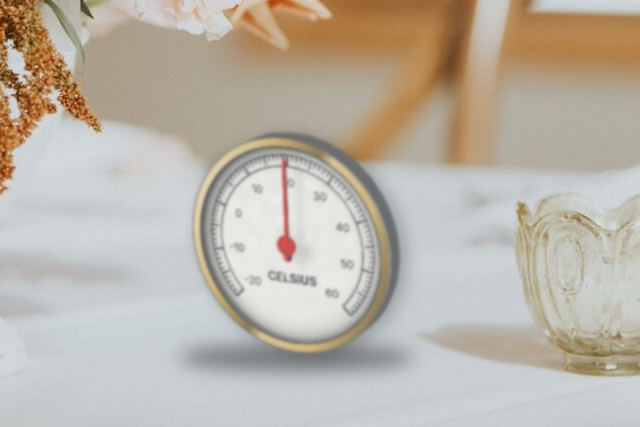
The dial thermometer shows 20 °C
